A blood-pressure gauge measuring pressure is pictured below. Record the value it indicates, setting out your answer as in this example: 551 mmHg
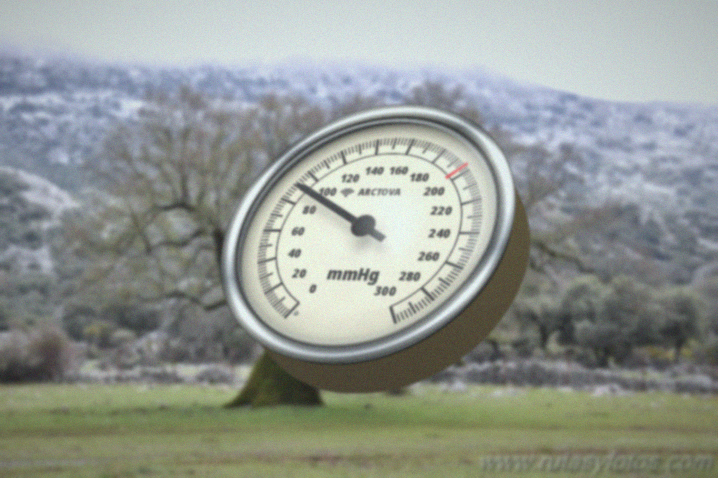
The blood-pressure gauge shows 90 mmHg
